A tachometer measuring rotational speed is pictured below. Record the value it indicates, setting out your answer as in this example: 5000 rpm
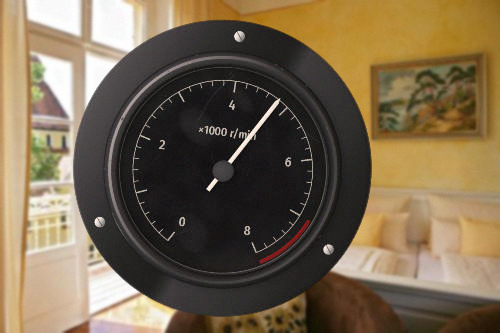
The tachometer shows 4800 rpm
